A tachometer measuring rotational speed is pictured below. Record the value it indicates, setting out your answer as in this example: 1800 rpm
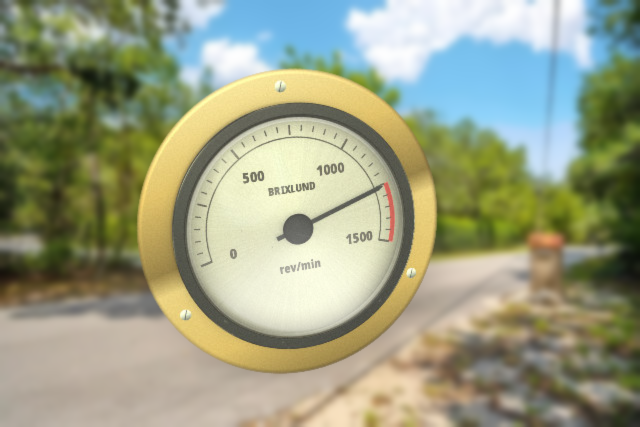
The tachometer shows 1250 rpm
